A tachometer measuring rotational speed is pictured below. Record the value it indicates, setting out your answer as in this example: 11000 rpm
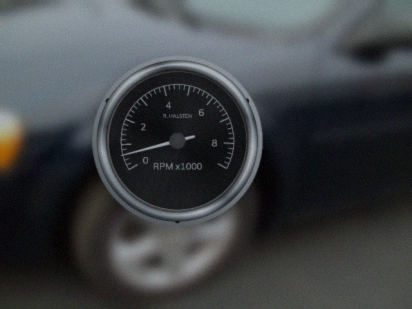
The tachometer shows 600 rpm
